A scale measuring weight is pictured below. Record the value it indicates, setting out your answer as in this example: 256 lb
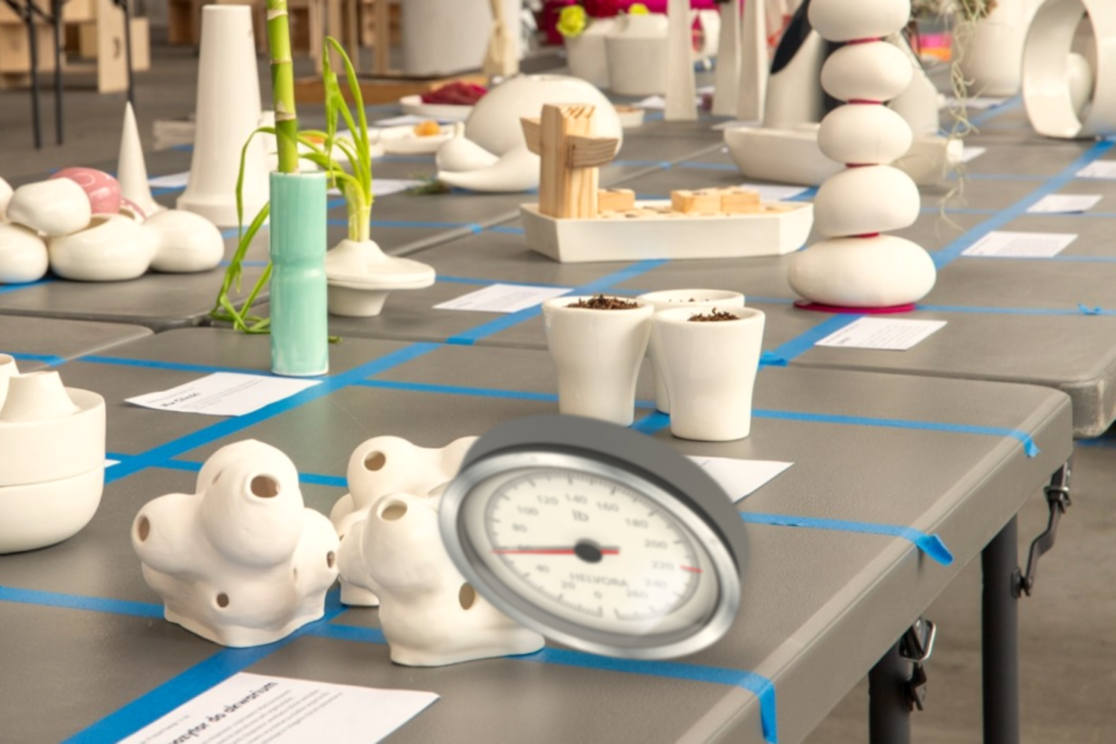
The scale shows 60 lb
